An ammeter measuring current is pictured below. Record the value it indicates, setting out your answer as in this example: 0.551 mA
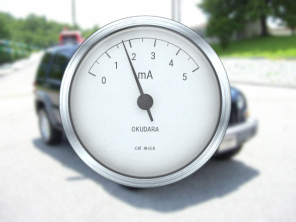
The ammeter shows 1.75 mA
